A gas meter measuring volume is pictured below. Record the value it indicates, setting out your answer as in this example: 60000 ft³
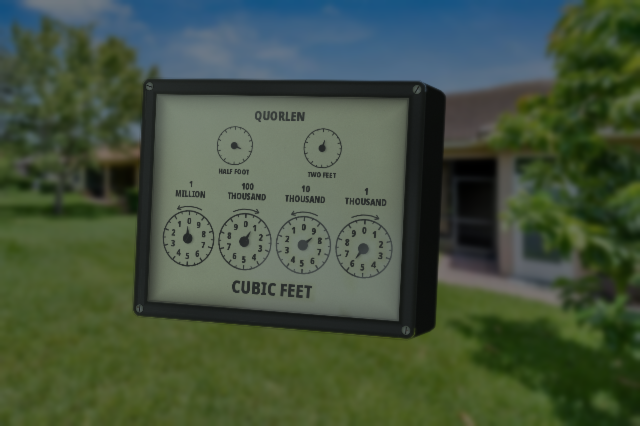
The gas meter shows 8600 ft³
